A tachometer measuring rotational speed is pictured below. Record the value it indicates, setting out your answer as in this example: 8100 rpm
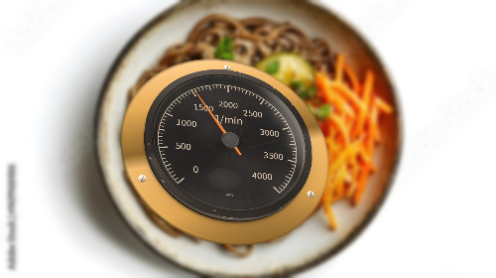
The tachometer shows 1500 rpm
